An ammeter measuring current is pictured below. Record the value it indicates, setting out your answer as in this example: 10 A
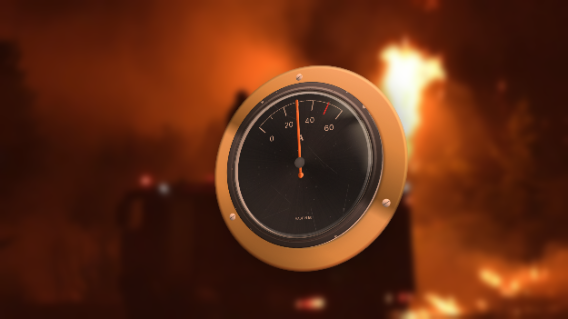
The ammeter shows 30 A
